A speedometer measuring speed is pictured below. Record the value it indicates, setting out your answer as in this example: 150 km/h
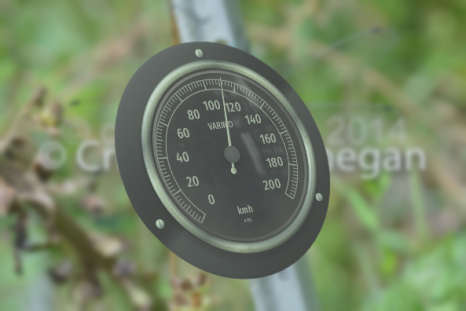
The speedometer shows 110 km/h
